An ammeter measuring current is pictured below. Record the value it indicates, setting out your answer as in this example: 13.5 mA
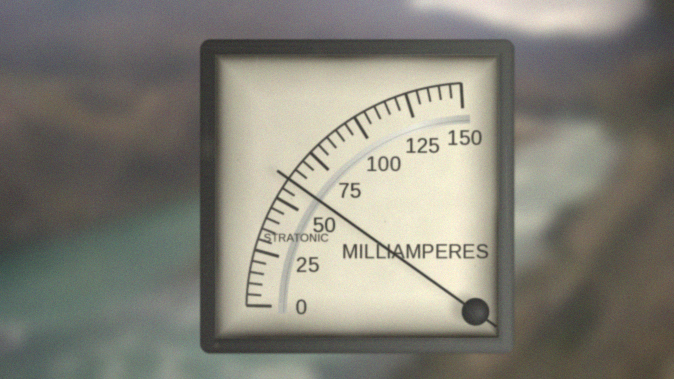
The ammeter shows 60 mA
